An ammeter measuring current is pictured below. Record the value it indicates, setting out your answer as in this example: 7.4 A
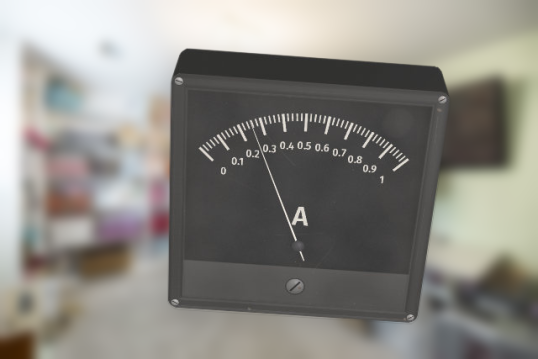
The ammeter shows 0.26 A
